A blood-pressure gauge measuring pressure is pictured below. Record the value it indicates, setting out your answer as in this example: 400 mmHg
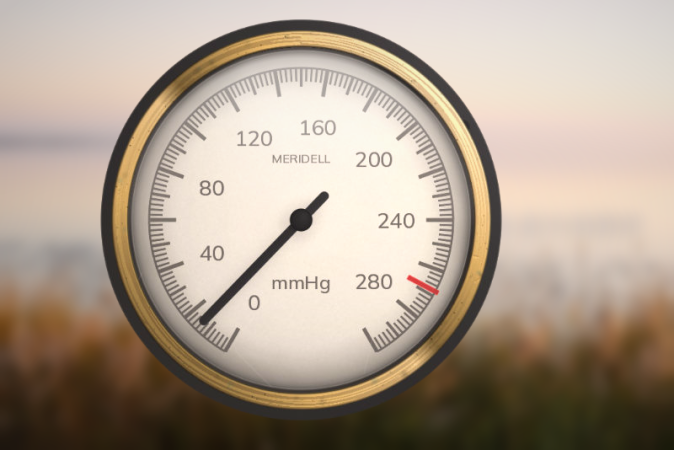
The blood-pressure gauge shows 14 mmHg
